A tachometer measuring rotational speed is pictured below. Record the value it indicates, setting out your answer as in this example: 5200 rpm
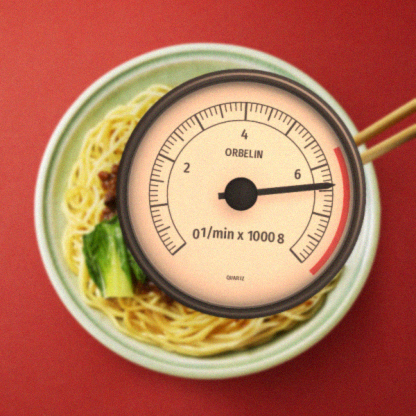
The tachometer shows 6400 rpm
